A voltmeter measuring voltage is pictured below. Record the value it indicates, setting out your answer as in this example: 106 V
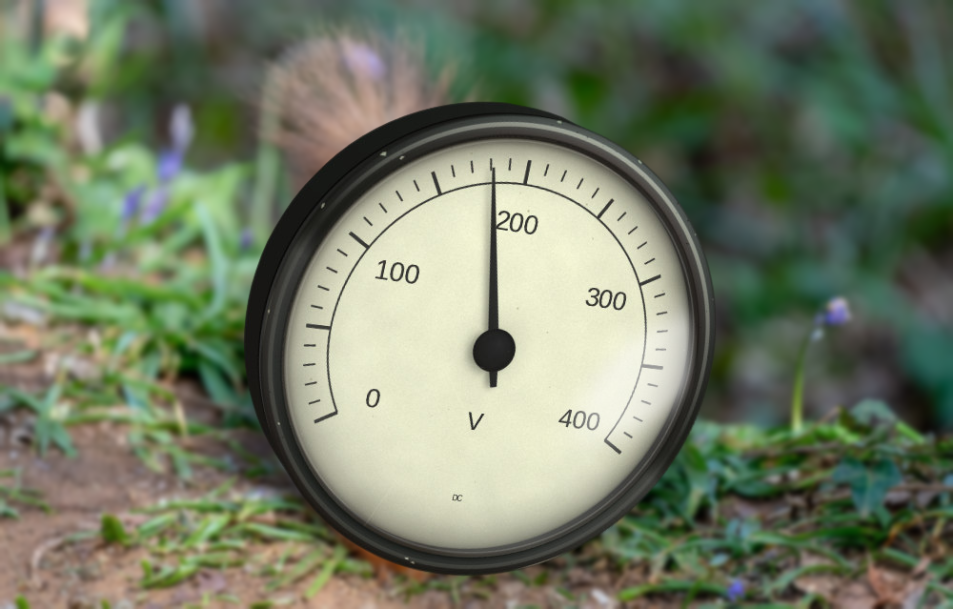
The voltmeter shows 180 V
